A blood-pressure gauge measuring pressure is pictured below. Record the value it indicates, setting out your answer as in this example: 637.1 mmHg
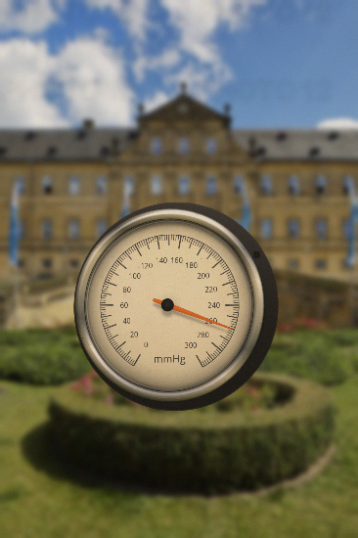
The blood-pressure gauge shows 260 mmHg
